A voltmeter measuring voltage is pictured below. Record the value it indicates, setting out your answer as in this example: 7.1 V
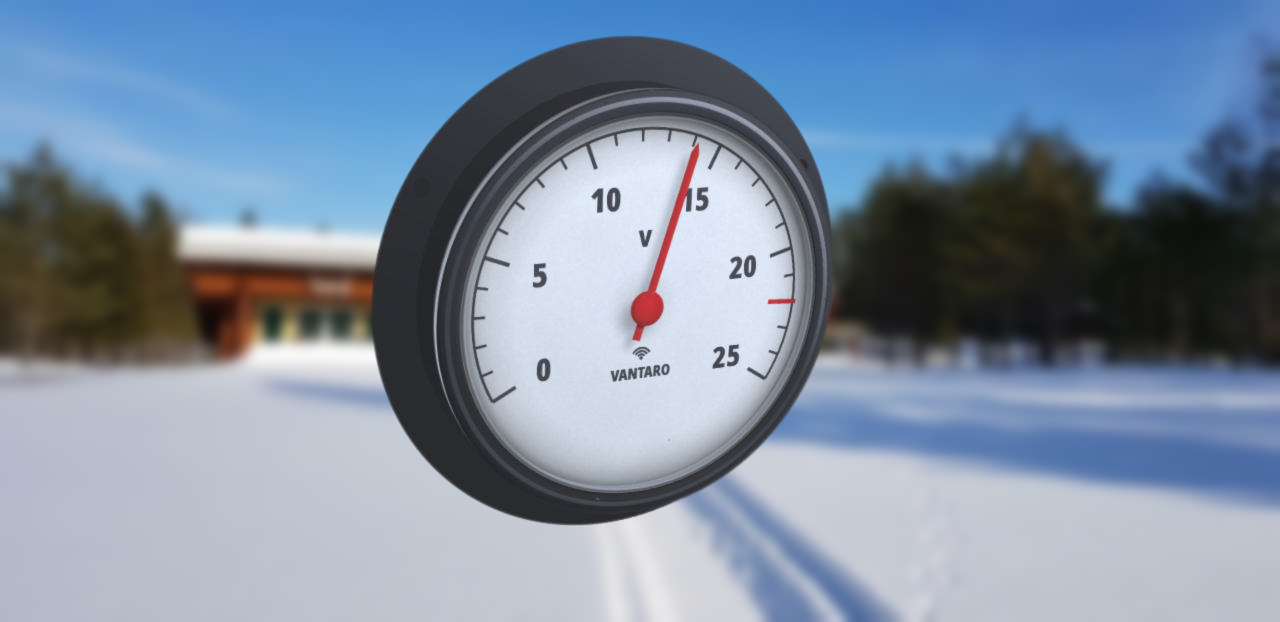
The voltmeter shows 14 V
